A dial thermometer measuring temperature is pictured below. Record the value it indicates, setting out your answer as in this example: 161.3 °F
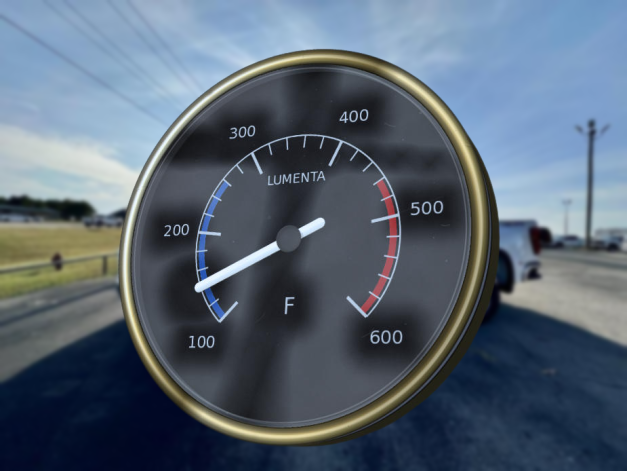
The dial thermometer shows 140 °F
